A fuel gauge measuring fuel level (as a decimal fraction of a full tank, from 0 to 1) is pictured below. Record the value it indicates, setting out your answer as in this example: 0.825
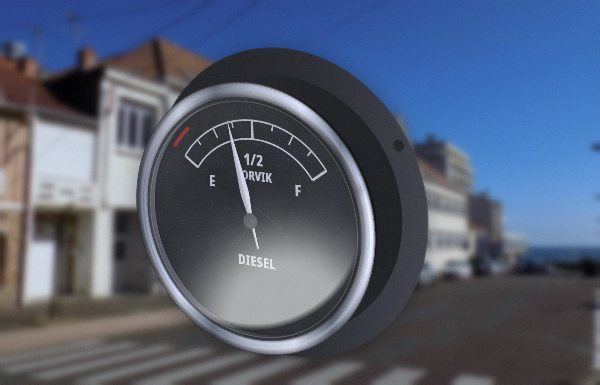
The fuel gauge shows 0.375
